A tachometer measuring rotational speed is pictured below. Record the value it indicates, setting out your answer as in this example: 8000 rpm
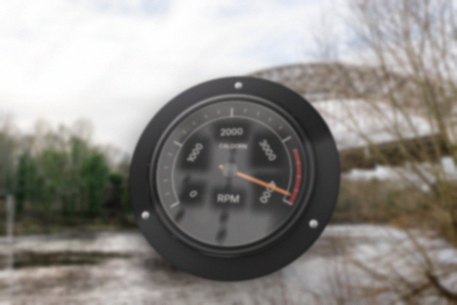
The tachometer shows 3900 rpm
